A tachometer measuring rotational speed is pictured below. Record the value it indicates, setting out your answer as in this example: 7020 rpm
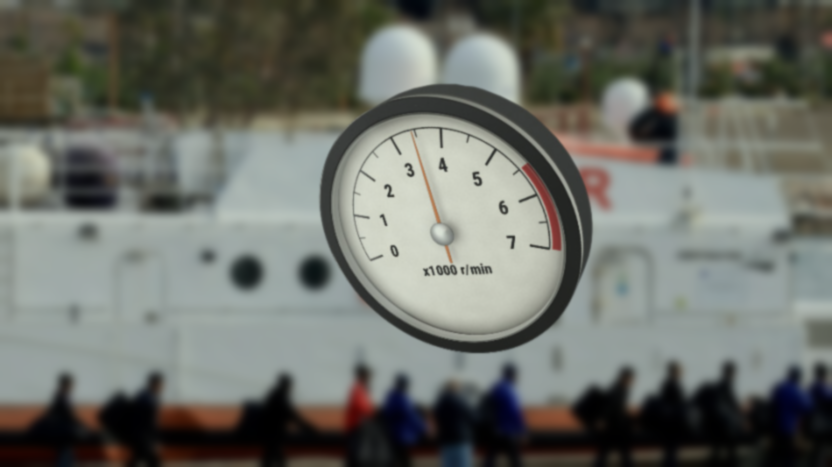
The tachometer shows 3500 rpm
